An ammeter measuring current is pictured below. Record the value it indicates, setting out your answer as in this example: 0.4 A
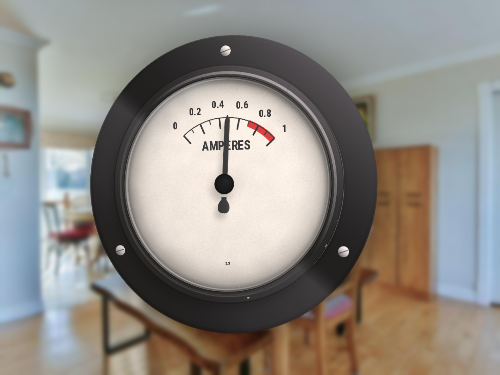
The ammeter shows 0.5 A
